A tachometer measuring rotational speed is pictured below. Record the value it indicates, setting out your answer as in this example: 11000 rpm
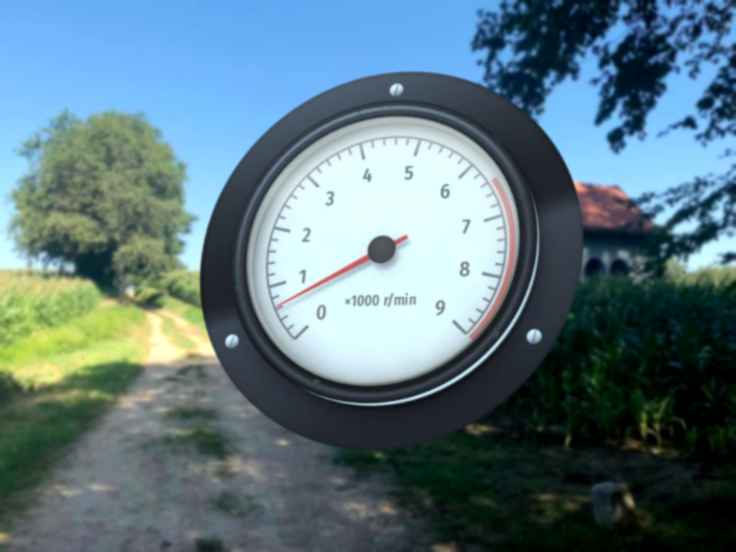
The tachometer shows 600 rpm
